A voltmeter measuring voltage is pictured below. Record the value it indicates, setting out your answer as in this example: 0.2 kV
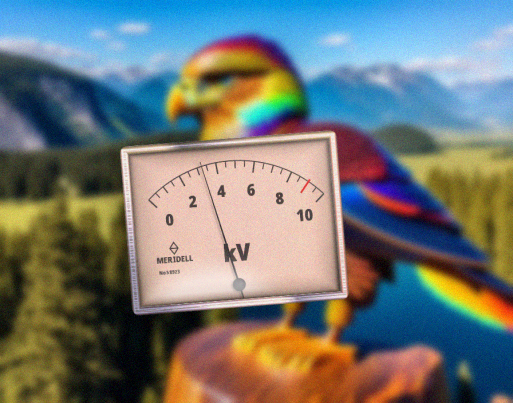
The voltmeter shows 3.25 kV
